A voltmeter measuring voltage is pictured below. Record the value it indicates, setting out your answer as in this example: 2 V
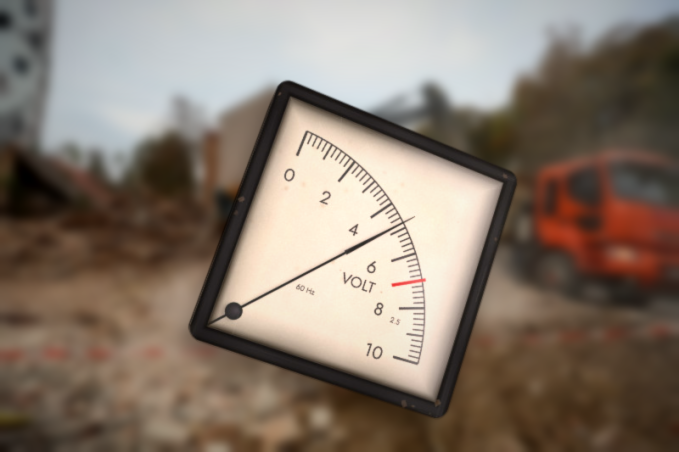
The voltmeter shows 4.8 V
